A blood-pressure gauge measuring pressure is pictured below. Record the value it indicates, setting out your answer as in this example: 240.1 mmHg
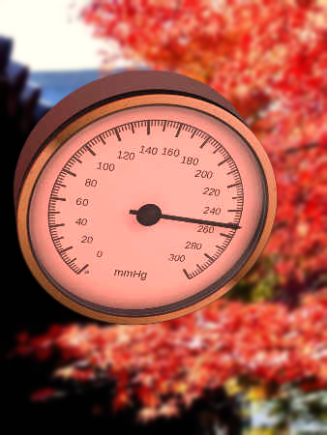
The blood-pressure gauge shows 250 mmHg
